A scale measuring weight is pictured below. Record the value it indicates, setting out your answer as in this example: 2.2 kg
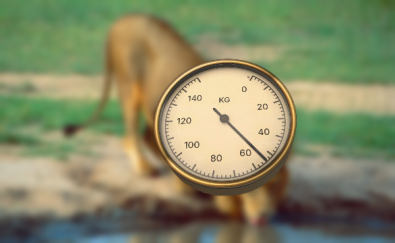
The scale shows 54 kg
